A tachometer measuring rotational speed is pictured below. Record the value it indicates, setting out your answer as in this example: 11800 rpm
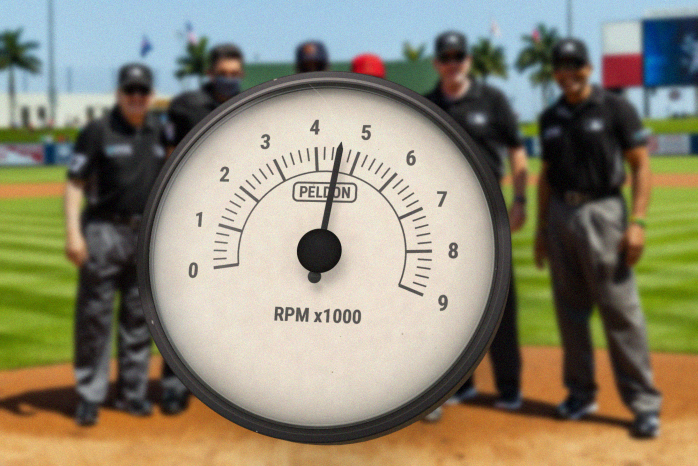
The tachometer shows 4600 rpm
